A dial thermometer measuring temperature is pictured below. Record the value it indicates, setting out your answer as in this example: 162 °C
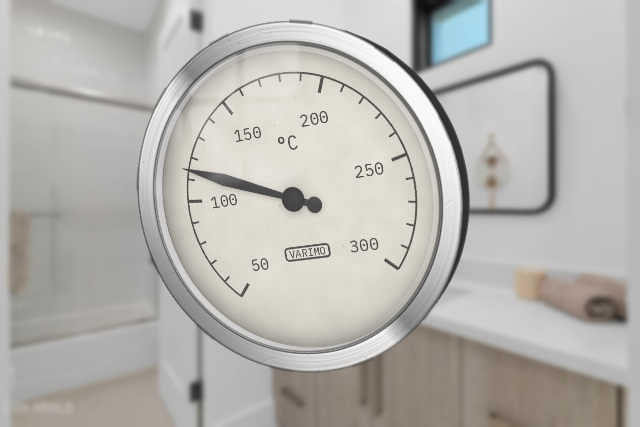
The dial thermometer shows 115 °C
